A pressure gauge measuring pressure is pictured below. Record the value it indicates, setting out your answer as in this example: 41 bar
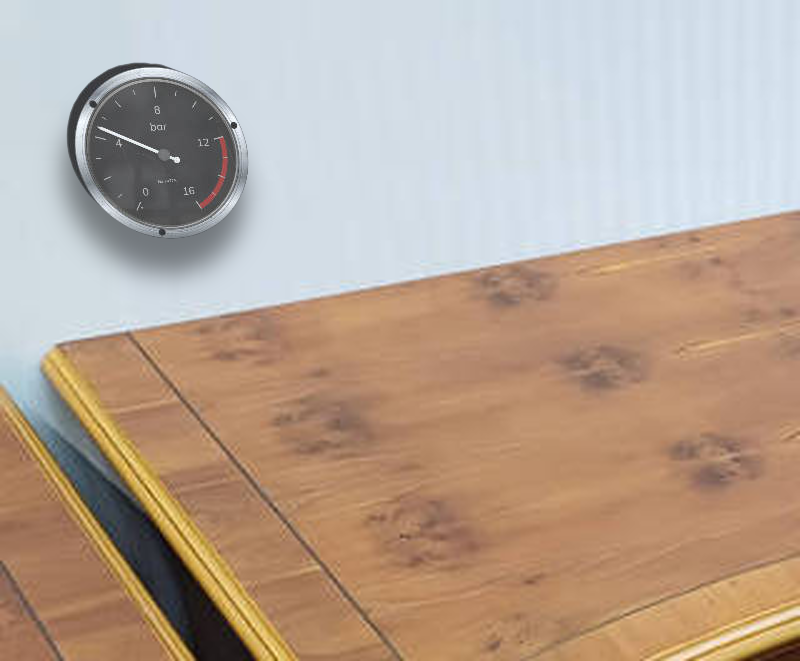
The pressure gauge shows 4.5 bar
